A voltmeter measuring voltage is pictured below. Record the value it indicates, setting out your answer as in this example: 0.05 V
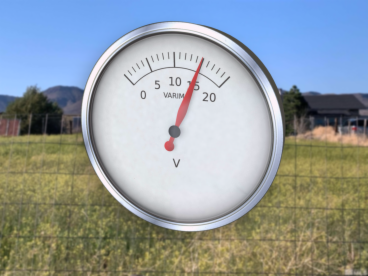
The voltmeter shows 15 V
